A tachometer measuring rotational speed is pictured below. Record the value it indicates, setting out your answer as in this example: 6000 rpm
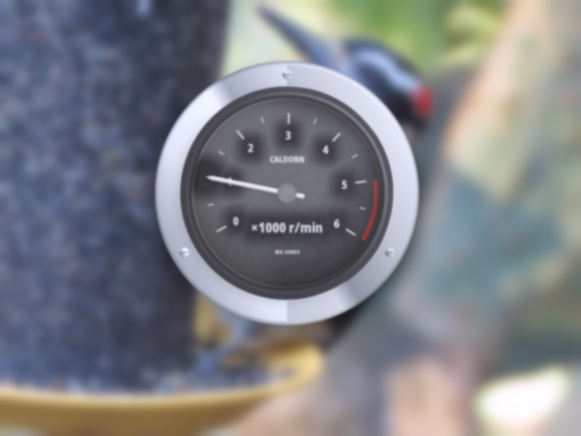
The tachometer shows 1000 rpm
